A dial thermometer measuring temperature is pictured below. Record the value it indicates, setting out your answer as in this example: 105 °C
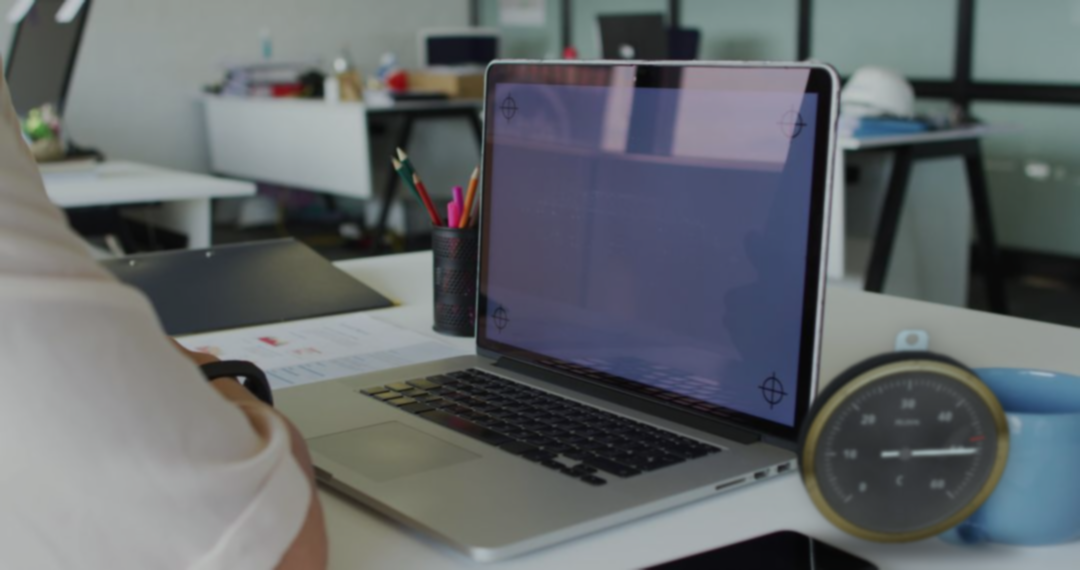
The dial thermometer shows 50 °C
